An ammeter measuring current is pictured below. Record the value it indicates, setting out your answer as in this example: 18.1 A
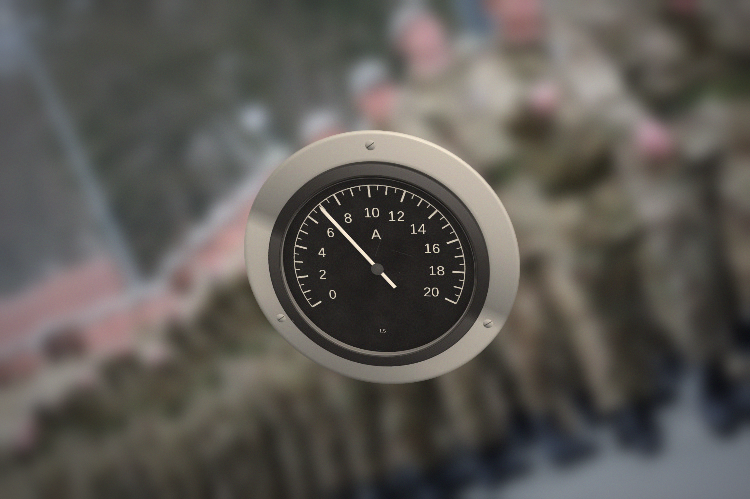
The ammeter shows 7 A
